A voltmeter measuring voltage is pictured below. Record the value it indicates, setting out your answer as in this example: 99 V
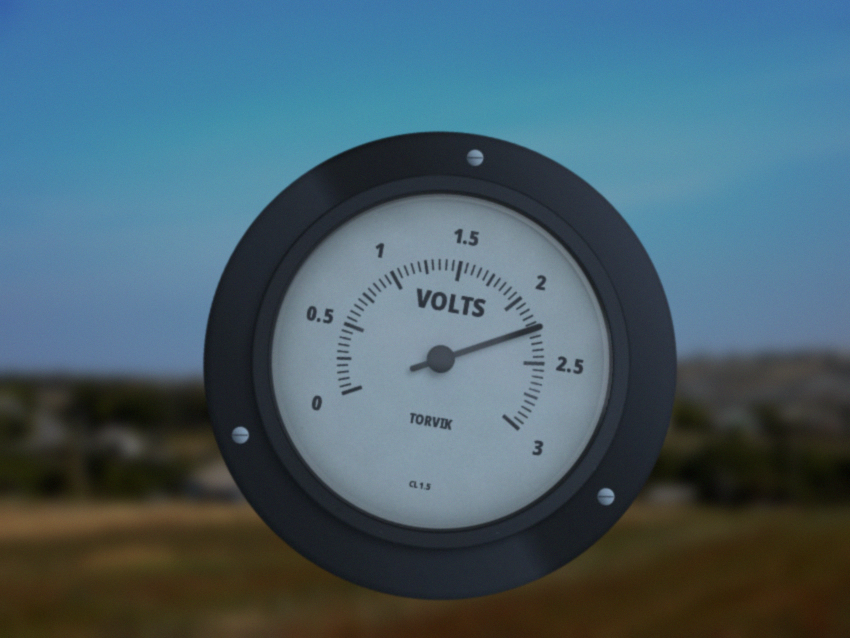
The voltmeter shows 2.25 V
